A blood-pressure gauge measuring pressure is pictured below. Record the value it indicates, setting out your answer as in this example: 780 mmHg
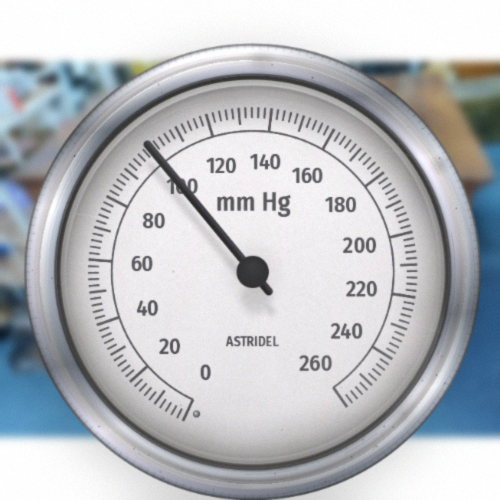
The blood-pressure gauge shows 100 mmHg
